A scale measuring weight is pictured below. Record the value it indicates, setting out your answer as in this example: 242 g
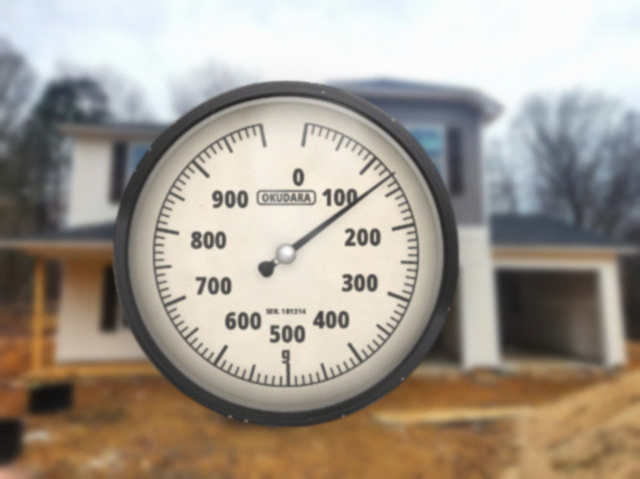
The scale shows 130 g
